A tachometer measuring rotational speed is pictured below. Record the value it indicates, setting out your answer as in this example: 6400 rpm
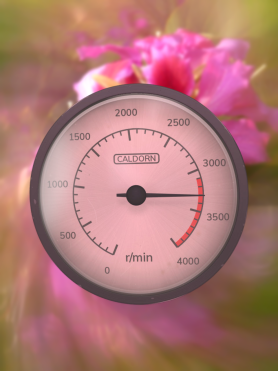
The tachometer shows 3300 rpm
